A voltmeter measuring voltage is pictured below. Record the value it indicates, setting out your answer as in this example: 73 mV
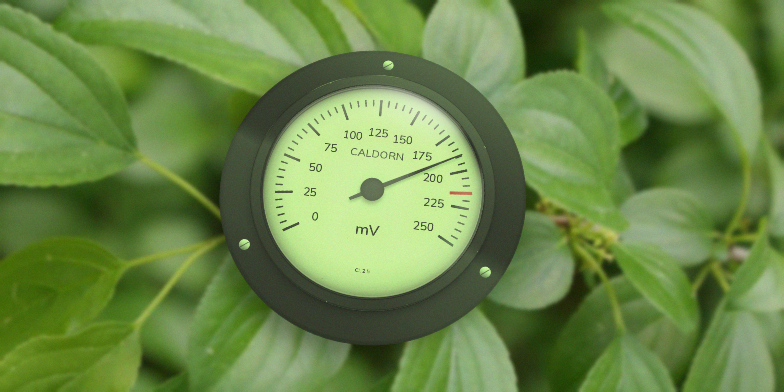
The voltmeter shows 190 mV
